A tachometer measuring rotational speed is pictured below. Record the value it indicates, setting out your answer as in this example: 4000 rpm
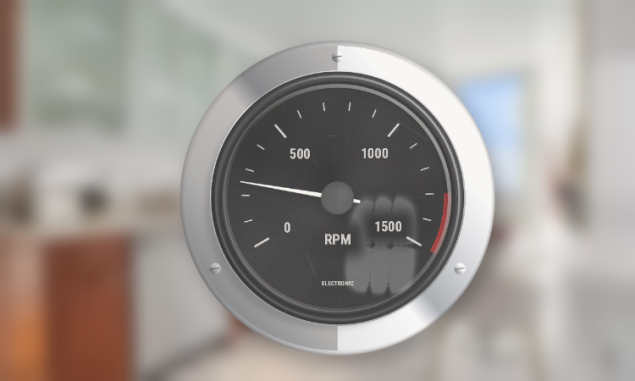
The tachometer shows 250 rpm
